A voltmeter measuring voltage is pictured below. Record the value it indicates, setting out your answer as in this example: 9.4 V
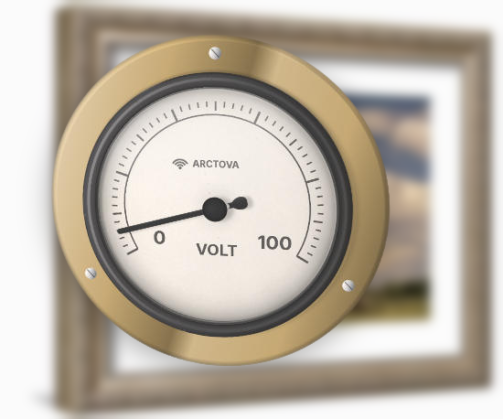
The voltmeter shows 6 V
